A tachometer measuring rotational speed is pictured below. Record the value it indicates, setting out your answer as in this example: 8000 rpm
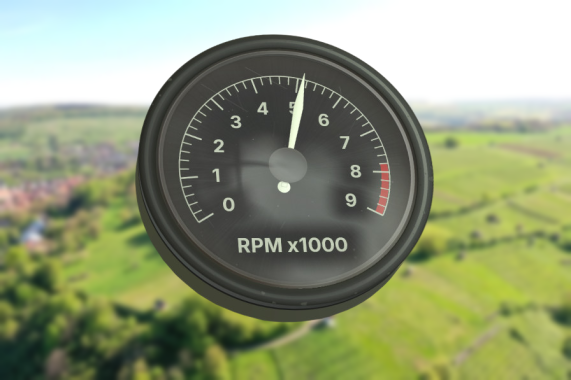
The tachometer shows 5100 rpm
